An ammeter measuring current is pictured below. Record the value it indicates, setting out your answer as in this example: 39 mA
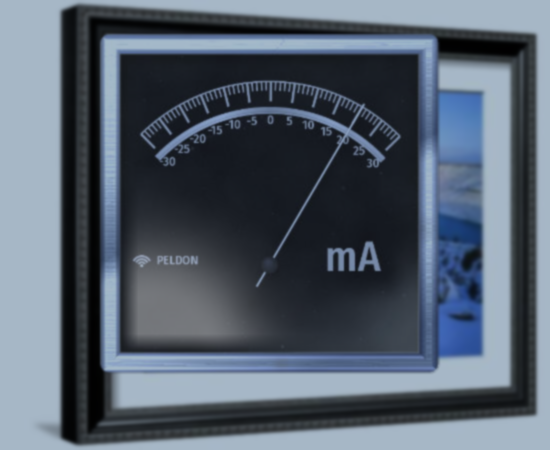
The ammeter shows 20 mA
